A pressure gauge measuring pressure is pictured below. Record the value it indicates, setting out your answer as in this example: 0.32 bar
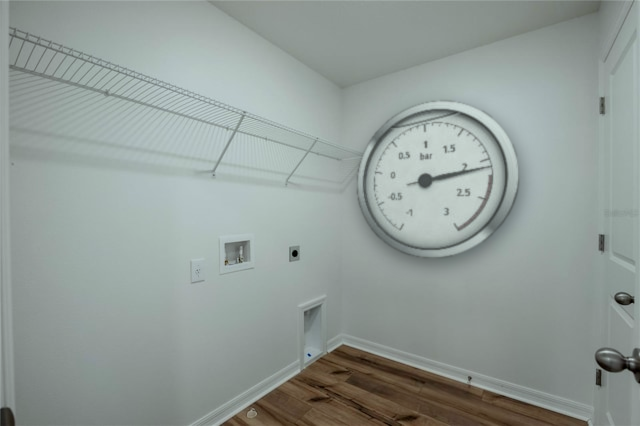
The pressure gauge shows 2.1 bar
